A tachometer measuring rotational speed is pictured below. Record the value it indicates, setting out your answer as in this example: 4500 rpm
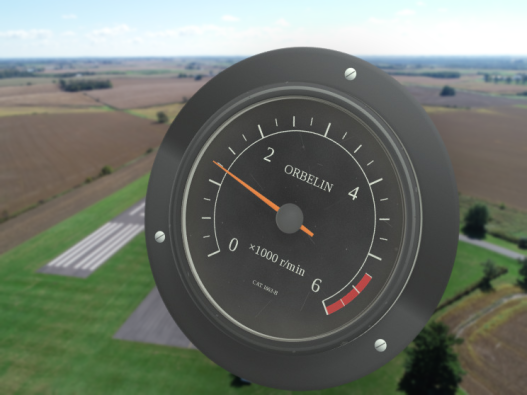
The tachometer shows 1250 rpm
